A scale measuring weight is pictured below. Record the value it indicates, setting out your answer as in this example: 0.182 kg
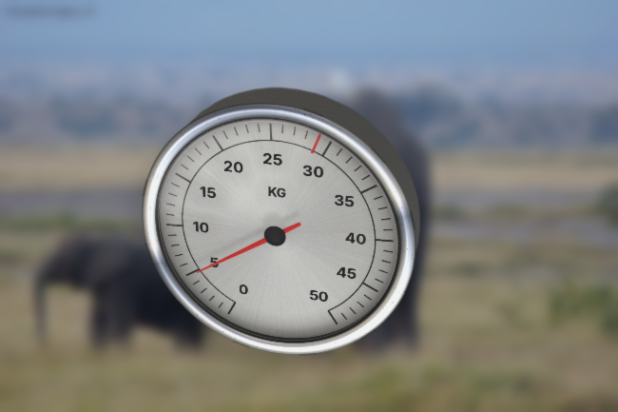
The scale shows 5 kg
